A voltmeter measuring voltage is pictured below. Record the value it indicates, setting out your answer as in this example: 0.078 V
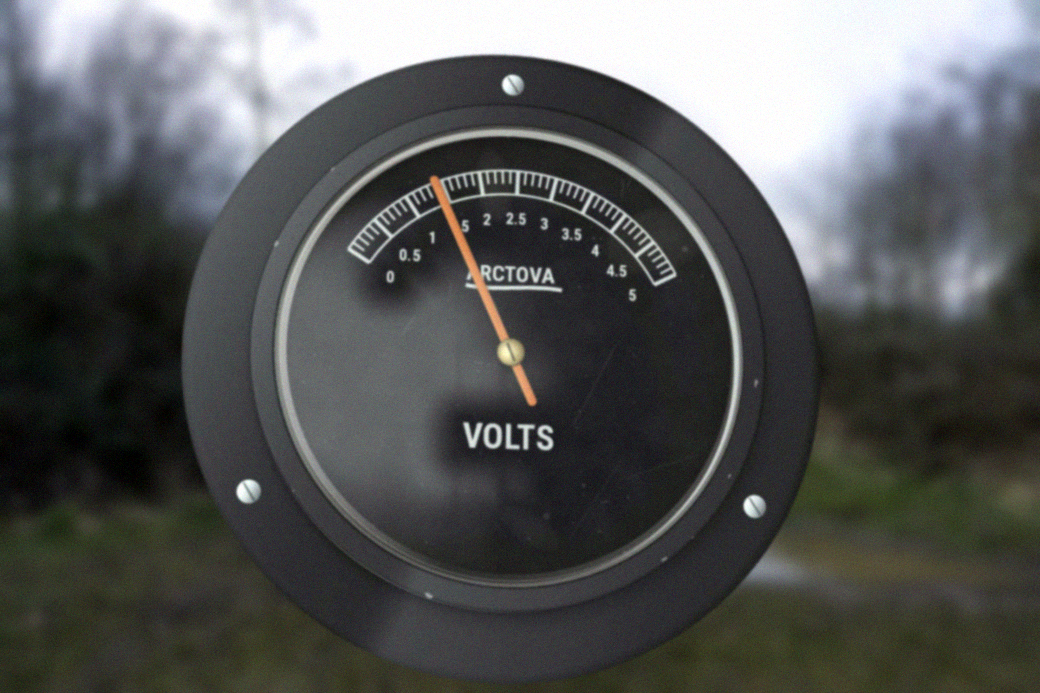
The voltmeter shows 1.4 V
